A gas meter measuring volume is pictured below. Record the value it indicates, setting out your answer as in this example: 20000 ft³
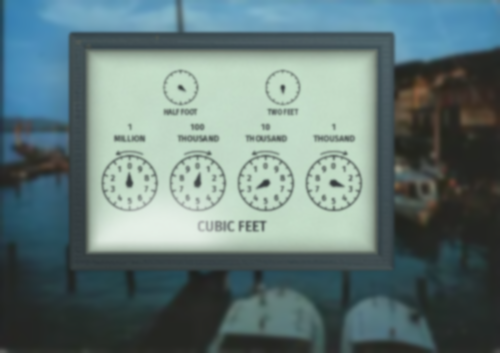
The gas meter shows 3300 ft³
